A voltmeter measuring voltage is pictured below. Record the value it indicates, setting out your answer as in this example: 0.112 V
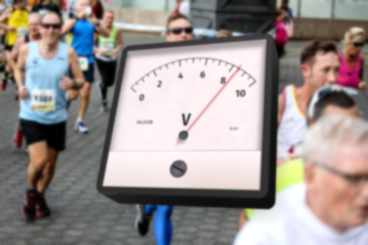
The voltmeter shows 8.5 V
